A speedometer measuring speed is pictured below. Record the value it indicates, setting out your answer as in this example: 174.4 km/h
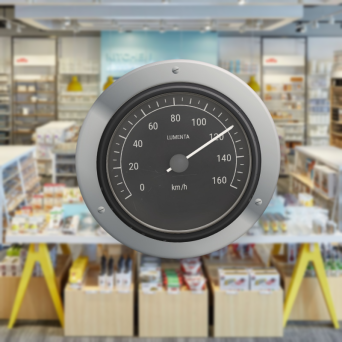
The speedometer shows 120 km/h
